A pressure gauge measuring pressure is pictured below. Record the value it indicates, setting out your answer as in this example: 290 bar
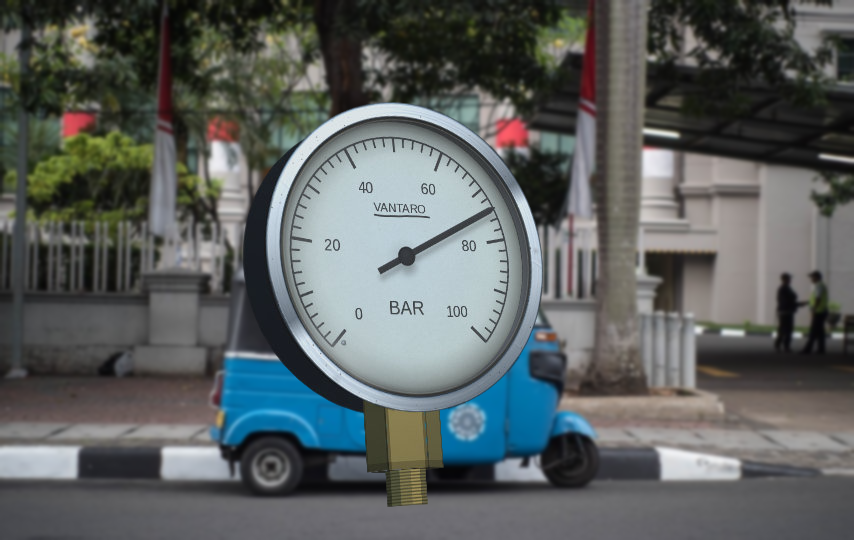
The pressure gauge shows 74 bar
